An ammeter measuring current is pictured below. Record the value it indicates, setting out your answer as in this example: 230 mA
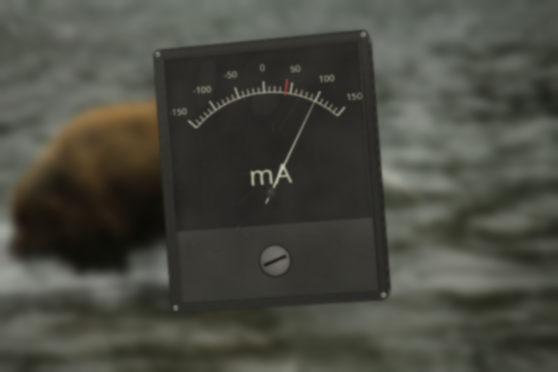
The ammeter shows 100 mA
